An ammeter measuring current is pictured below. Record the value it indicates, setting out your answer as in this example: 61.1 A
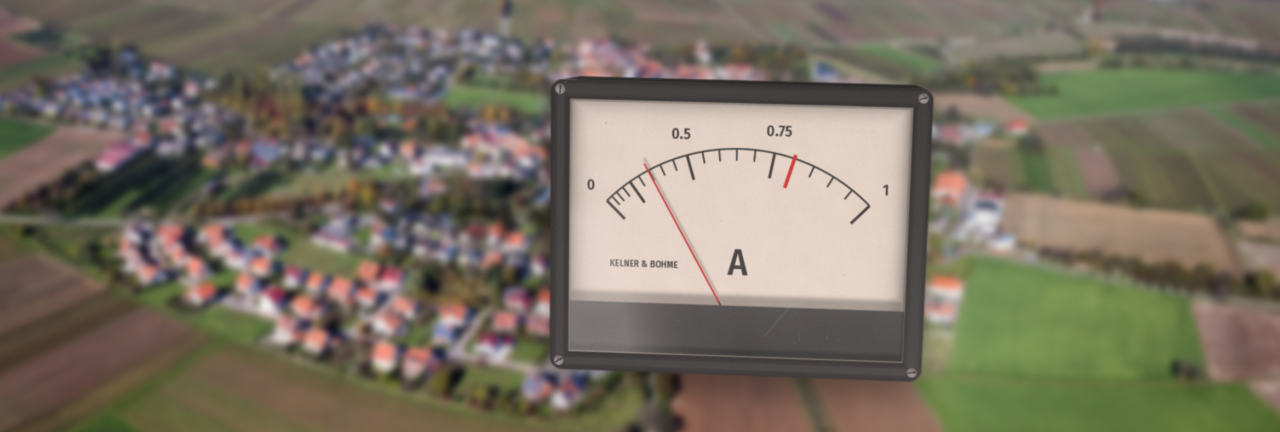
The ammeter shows 0.35 A
